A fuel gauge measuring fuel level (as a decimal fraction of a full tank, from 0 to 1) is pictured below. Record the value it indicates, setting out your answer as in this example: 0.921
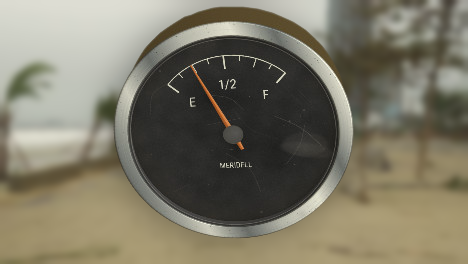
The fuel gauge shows 0.25
